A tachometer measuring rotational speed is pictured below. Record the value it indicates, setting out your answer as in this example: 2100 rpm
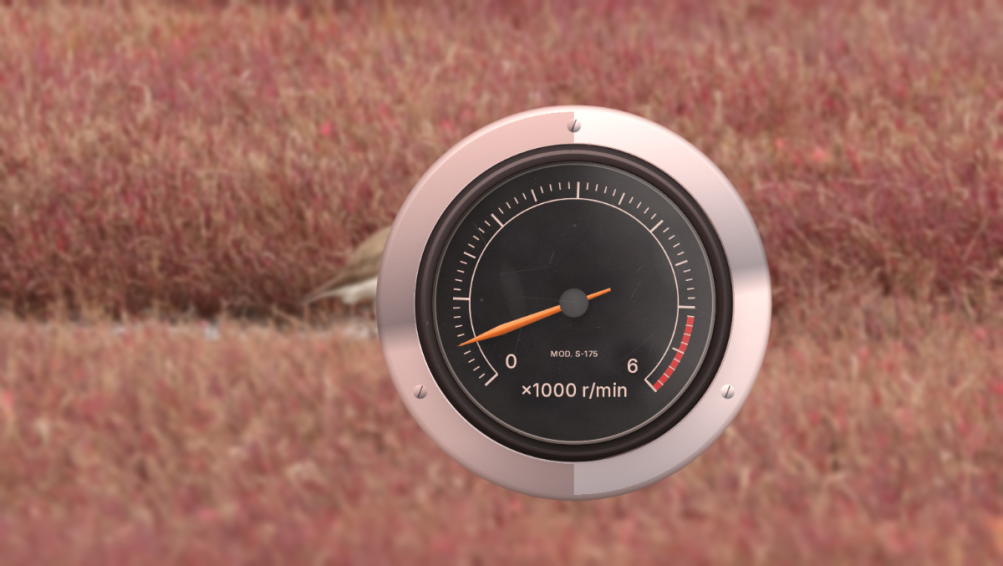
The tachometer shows 500 rpm
